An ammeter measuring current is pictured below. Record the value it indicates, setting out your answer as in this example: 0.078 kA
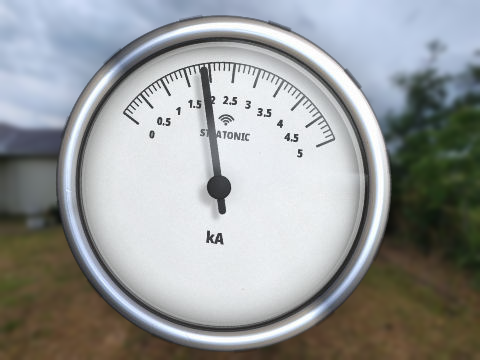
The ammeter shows 1.9 kA
